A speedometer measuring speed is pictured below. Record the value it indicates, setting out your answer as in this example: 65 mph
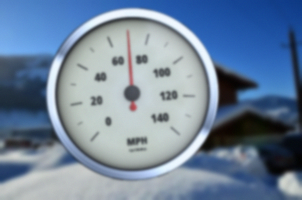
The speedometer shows 70 mph
